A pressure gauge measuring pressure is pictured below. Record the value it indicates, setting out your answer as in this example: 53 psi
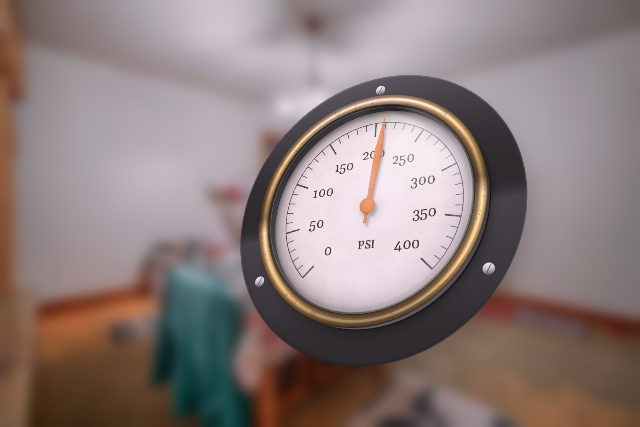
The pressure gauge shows 210 psi
